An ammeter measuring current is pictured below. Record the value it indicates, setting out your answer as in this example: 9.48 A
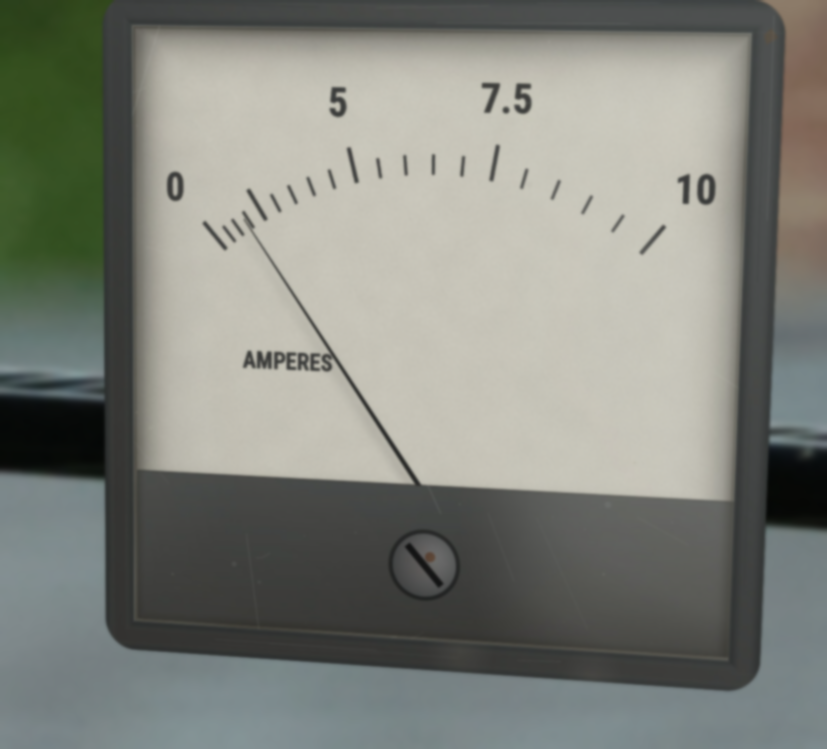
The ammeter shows 2 A
